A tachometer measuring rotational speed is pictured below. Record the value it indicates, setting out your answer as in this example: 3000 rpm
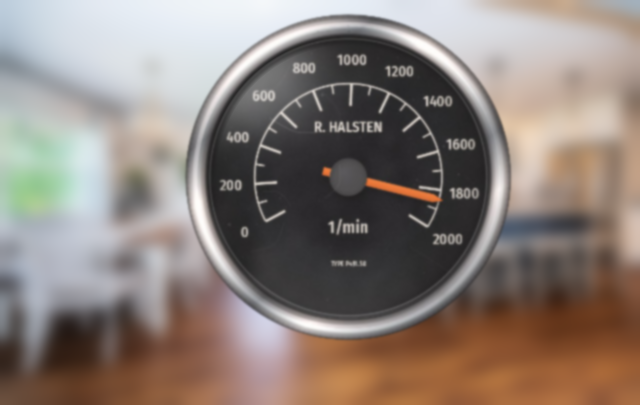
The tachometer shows 1850 rpm
